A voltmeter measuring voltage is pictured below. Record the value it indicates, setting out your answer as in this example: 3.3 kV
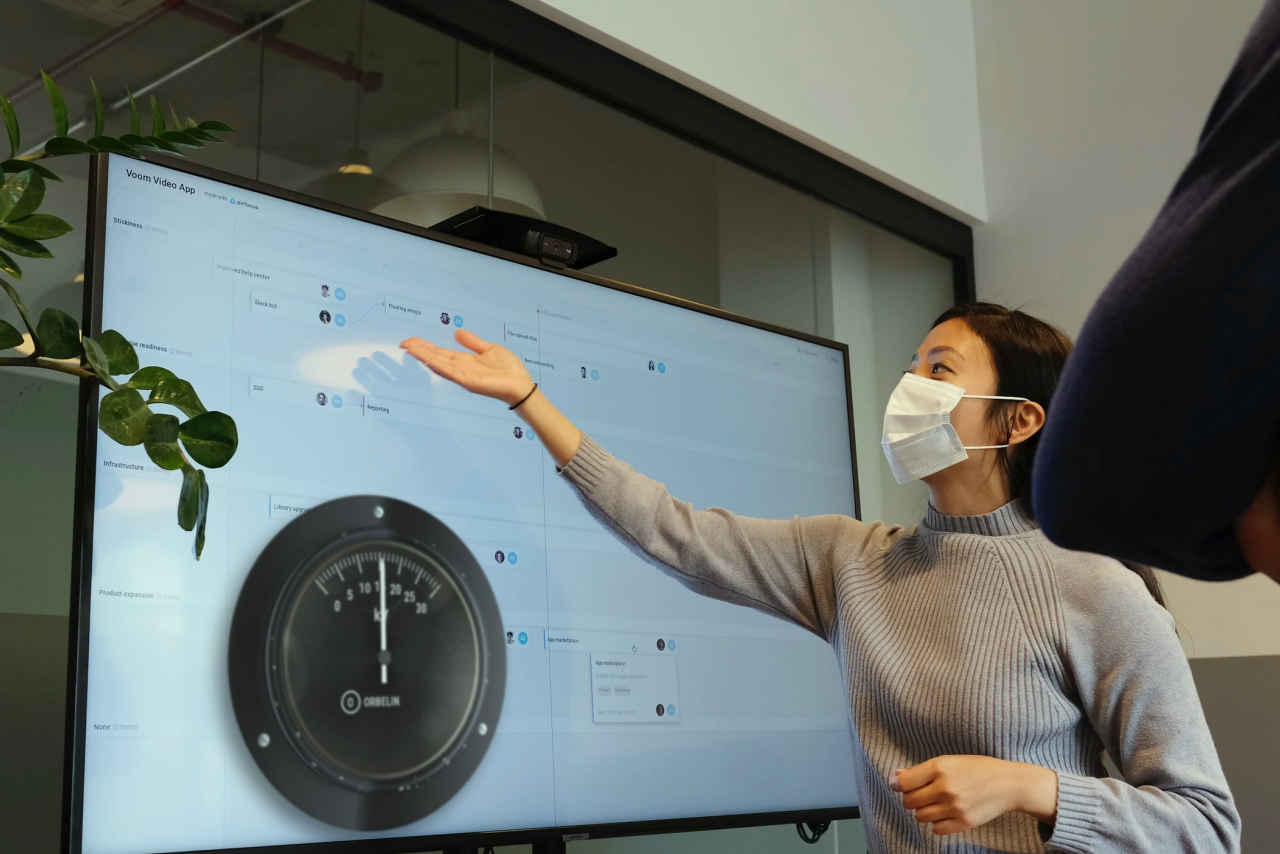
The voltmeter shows 15 kV
